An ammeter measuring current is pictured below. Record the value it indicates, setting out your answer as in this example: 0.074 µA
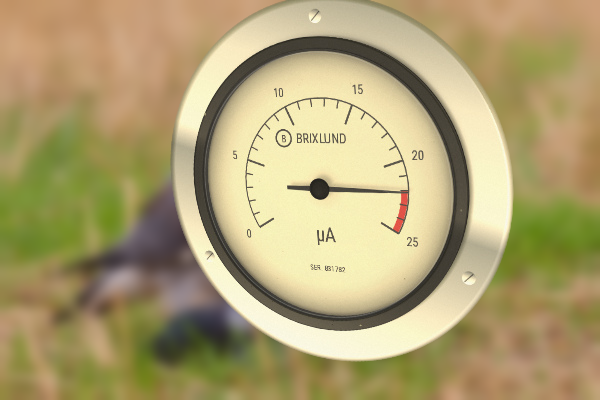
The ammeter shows 22 µA
